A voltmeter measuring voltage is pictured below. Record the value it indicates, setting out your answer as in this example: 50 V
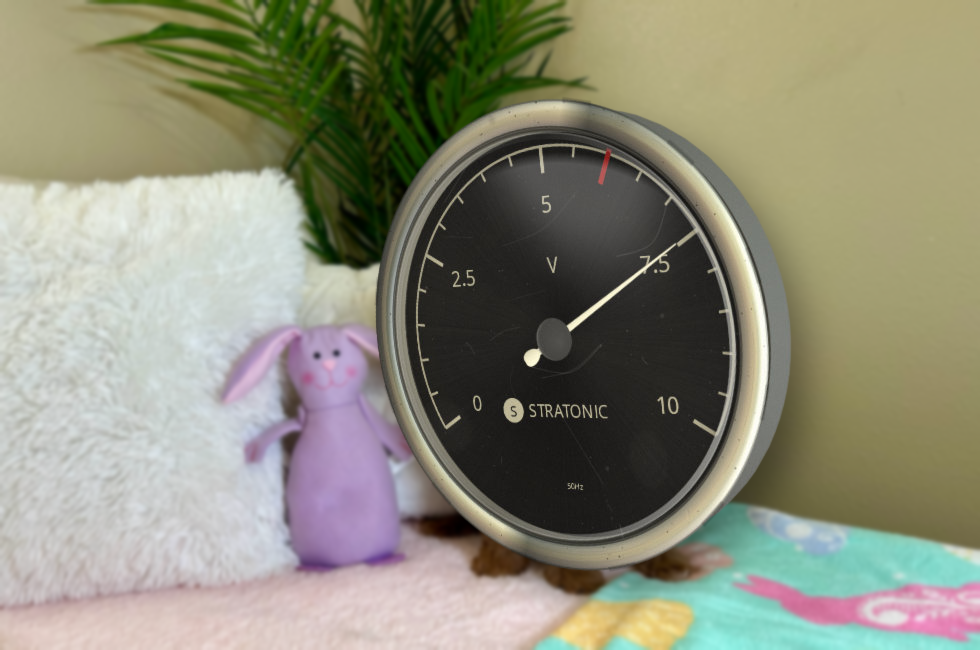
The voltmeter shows 7.5 V
